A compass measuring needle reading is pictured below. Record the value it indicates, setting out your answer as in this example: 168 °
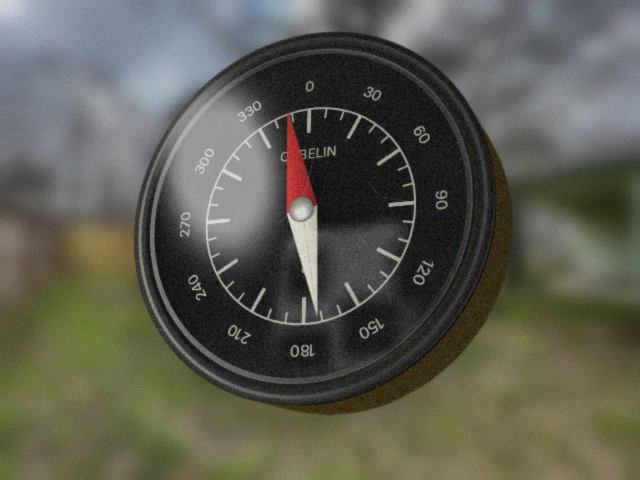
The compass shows 350 °
